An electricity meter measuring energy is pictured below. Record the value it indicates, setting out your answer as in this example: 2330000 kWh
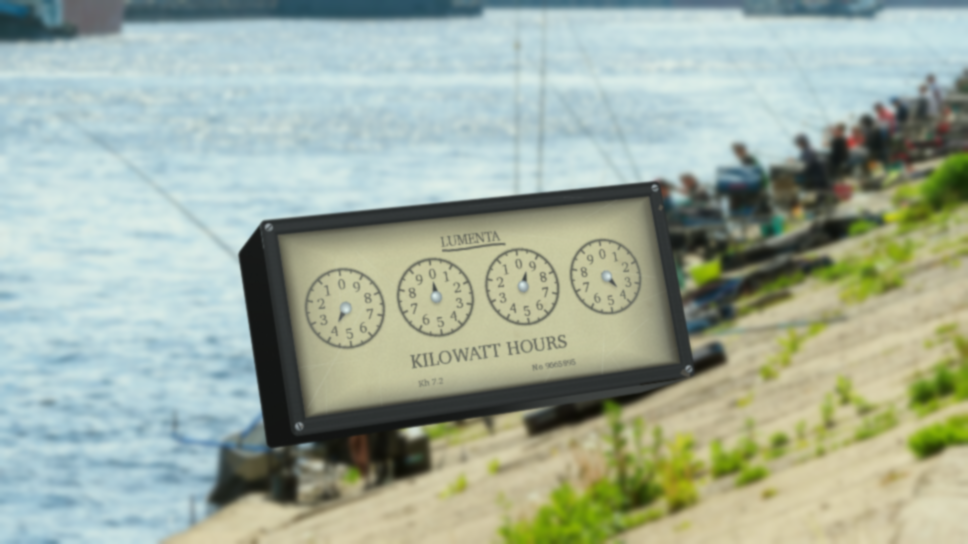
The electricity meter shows 3994 kWh
